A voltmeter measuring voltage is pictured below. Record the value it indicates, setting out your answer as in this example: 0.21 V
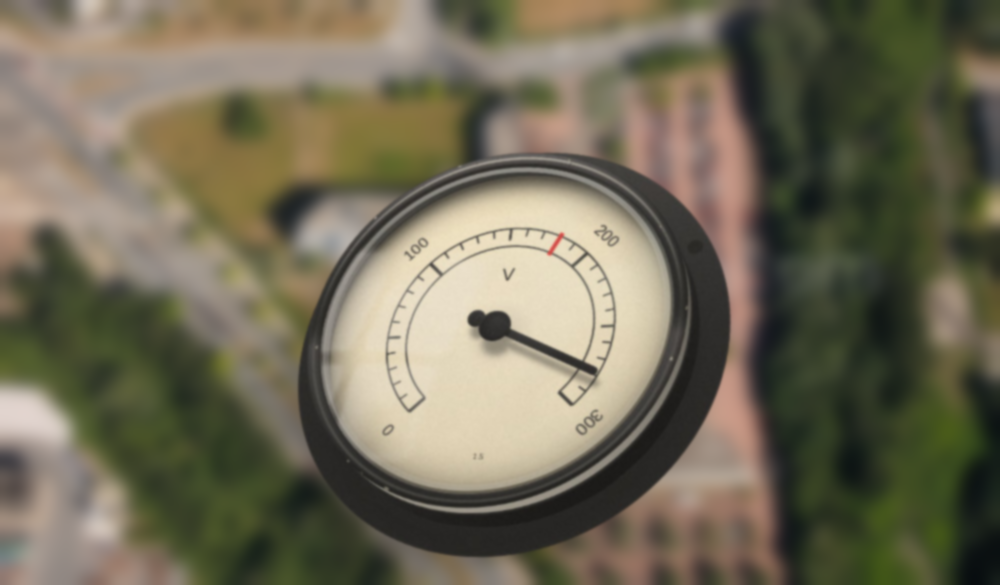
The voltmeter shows 280 V
